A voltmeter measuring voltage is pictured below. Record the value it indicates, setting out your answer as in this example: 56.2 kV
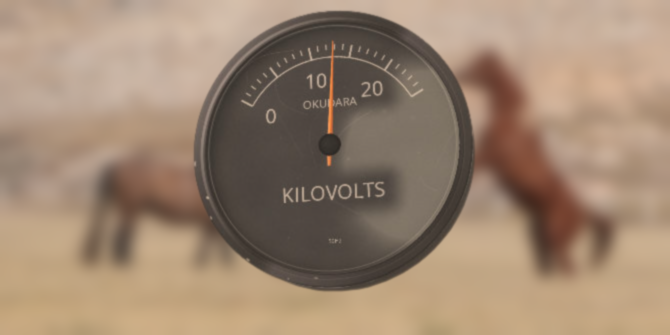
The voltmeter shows 13 kV
